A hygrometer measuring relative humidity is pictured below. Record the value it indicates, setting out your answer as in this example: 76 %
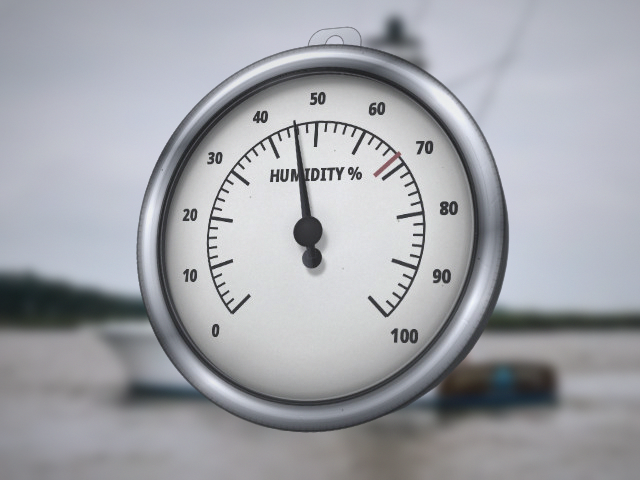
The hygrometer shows 46 %
